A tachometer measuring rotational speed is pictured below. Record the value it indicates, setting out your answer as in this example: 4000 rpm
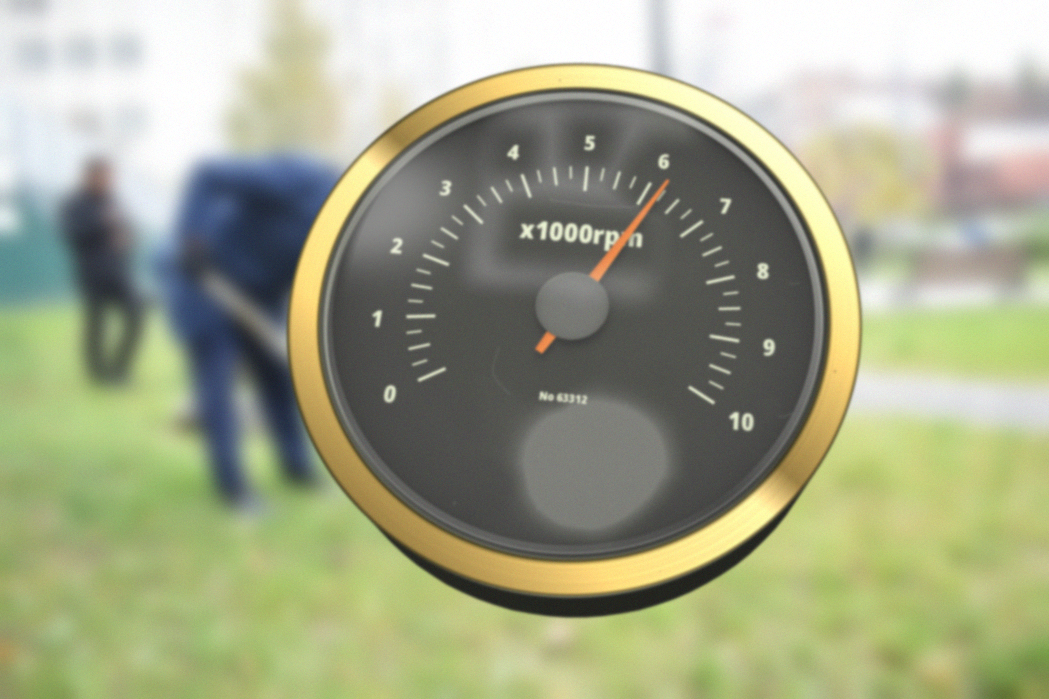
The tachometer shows 6250 rpm
